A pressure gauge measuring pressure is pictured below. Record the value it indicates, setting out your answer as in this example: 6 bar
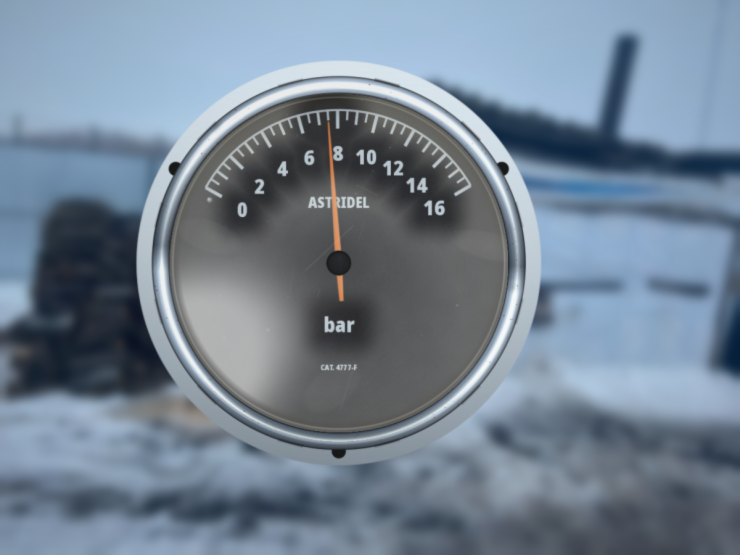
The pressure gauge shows 7.5 bar
